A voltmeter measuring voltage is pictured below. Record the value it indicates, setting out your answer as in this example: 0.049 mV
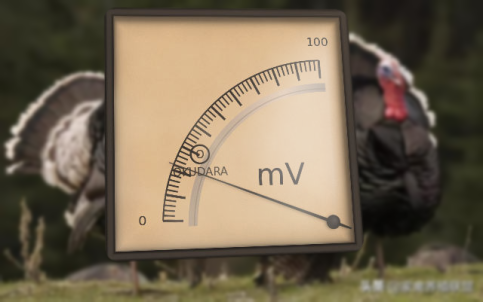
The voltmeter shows 22 mV
